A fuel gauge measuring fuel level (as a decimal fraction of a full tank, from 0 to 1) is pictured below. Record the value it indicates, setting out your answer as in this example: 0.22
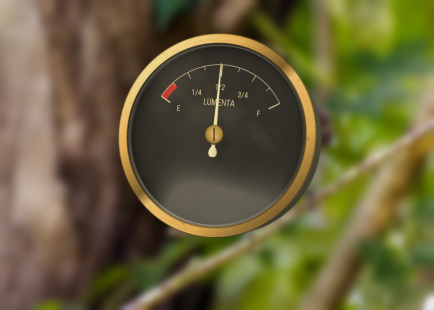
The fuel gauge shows 0.5
